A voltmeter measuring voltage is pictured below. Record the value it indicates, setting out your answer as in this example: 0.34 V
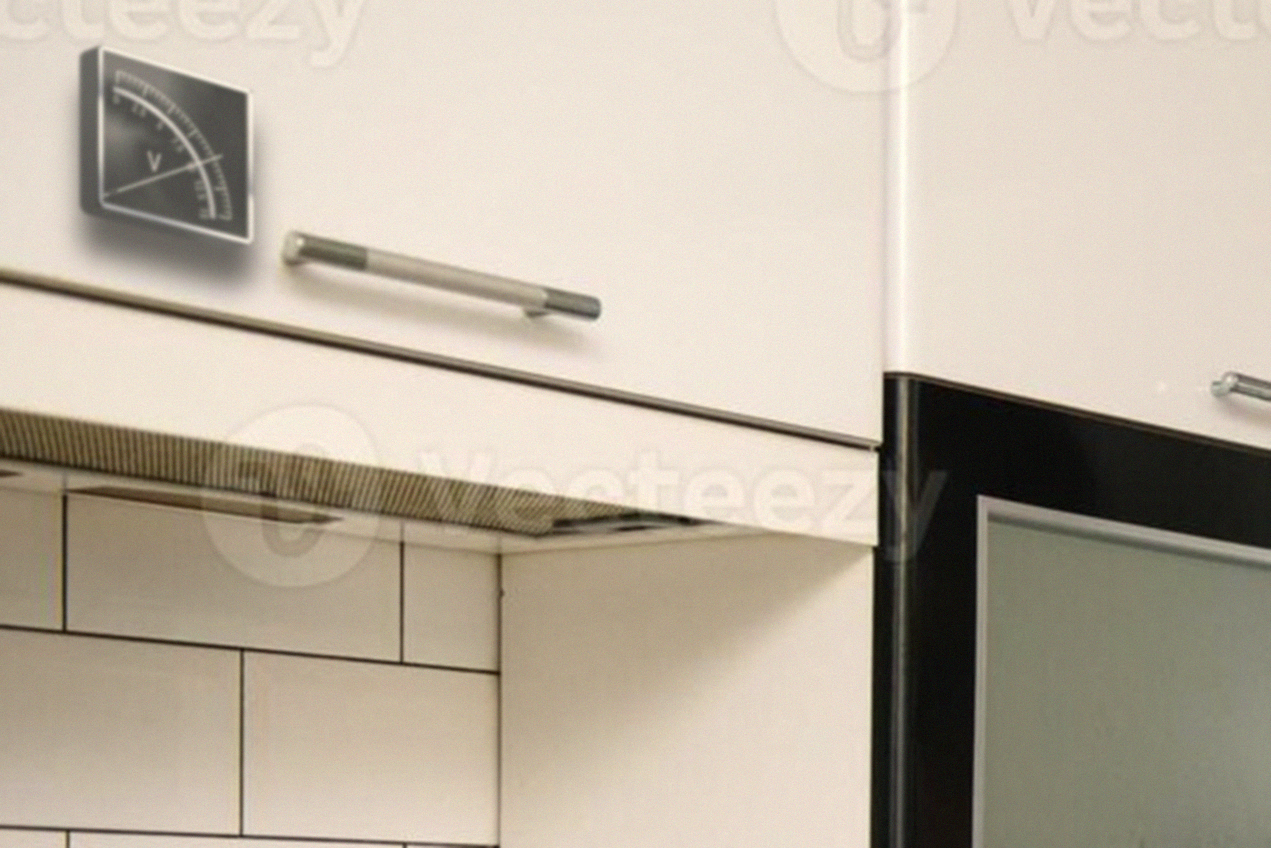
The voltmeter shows 10 V
